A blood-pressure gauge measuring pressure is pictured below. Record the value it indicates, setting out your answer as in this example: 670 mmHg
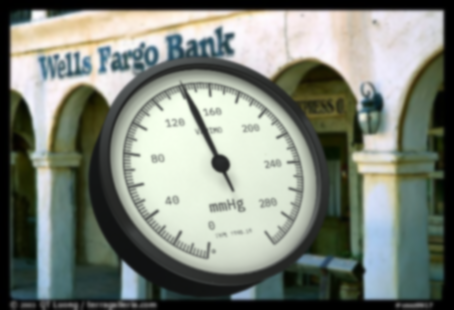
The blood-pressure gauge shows 140 mmHg
